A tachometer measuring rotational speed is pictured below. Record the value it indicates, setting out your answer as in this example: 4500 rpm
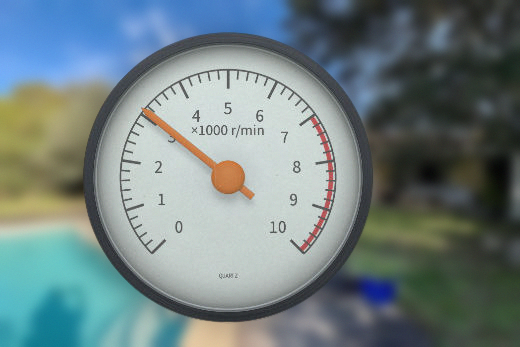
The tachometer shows 3100 rpm
